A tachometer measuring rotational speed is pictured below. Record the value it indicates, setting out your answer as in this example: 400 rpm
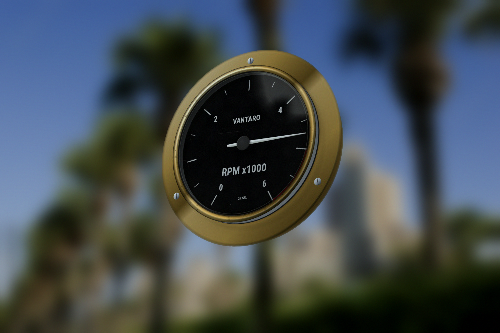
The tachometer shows 4750 rpm
